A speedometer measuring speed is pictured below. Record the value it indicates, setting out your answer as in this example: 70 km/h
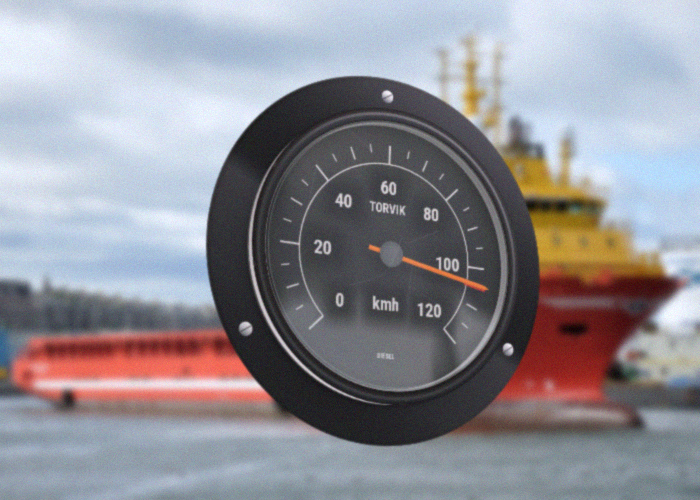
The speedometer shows 105 km/h
